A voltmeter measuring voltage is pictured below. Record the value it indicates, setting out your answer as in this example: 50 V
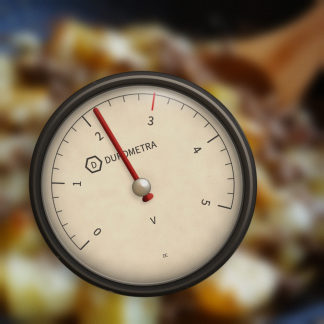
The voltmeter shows 2.2 V
